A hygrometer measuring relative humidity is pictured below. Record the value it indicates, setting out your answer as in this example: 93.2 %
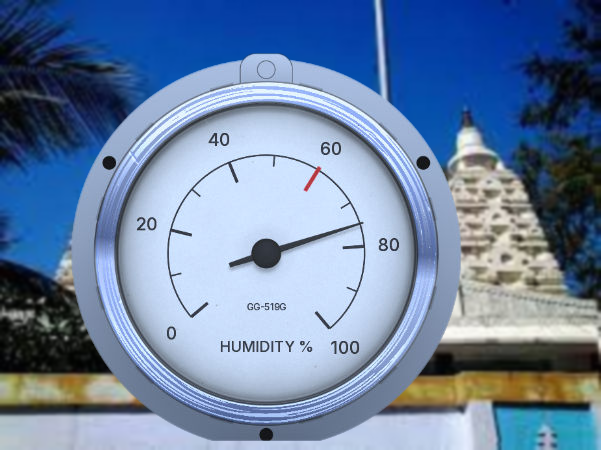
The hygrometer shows 75 %
